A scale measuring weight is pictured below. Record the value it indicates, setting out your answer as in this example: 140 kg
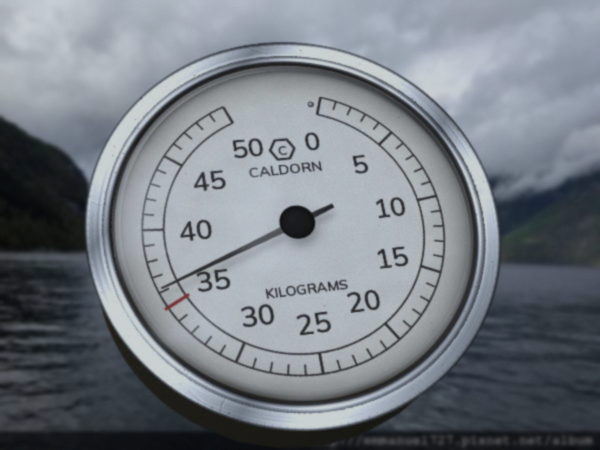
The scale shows 36 kg
